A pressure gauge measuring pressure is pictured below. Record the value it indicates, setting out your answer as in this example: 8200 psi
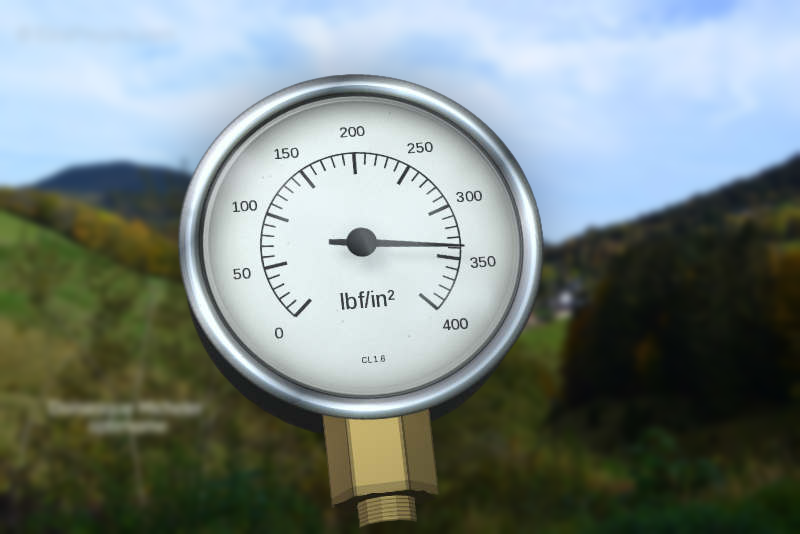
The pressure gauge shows 340 psi
